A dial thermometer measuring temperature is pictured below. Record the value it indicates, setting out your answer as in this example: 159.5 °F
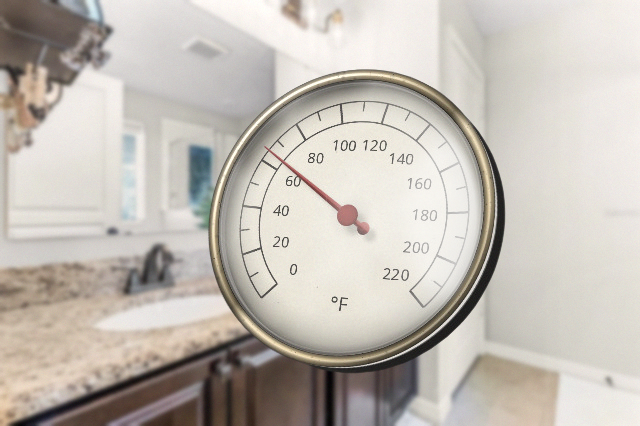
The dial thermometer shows 65 °F
